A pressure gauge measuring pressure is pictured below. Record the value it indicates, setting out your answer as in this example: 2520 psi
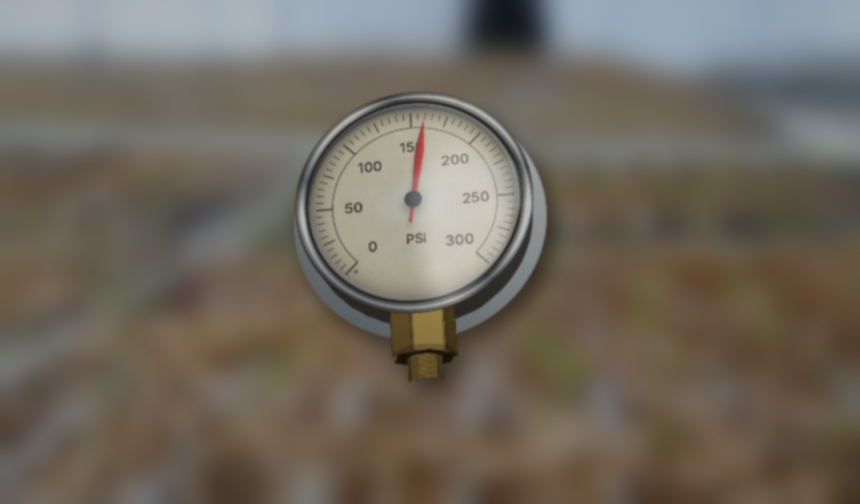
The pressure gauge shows 160 psi
